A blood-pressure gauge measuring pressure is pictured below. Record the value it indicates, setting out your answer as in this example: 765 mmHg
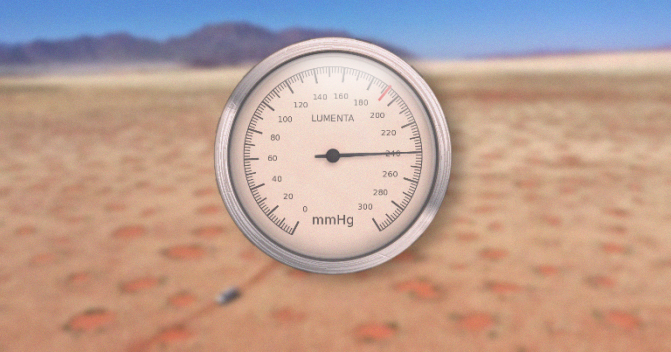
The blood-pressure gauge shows 240 mmHg
